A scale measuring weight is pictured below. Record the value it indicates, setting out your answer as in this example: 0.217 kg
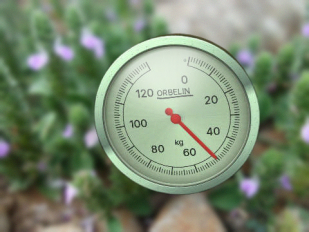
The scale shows 50 kg
